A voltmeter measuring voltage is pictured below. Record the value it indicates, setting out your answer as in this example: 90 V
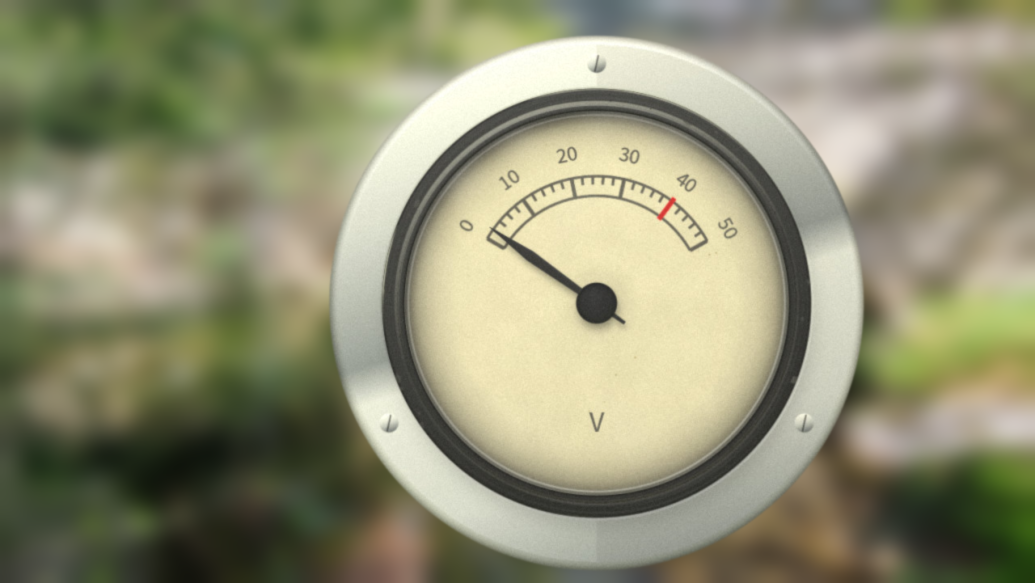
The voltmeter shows 2 V
